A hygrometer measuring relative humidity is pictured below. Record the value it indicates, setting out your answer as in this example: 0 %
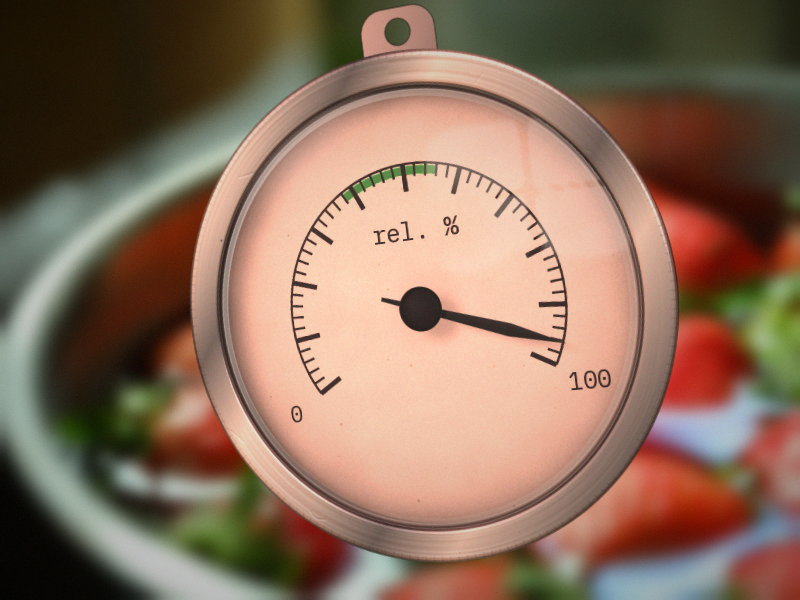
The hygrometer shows 96 %
